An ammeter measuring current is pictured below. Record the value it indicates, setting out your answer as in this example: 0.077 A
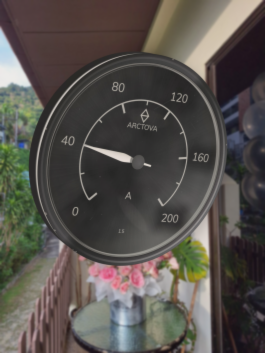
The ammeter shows 40 A
